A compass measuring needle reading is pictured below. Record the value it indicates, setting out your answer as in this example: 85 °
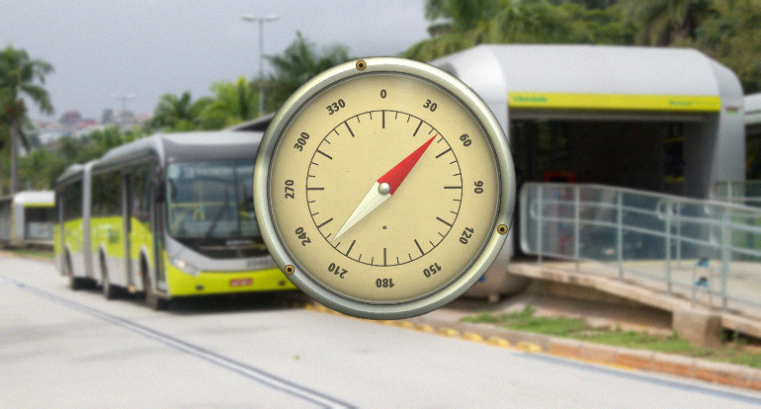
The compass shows 45 °
